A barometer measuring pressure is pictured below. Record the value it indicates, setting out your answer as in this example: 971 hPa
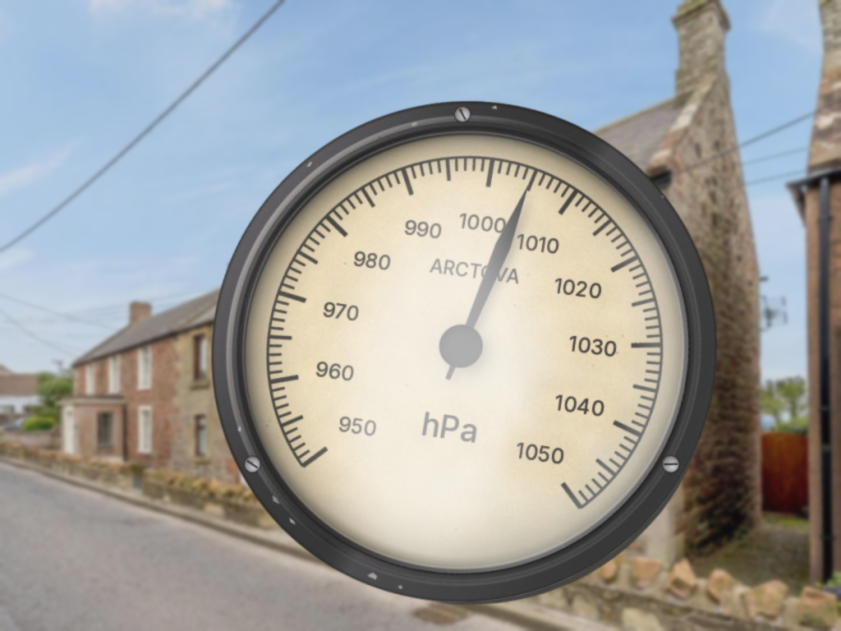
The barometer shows 1005 hPa
